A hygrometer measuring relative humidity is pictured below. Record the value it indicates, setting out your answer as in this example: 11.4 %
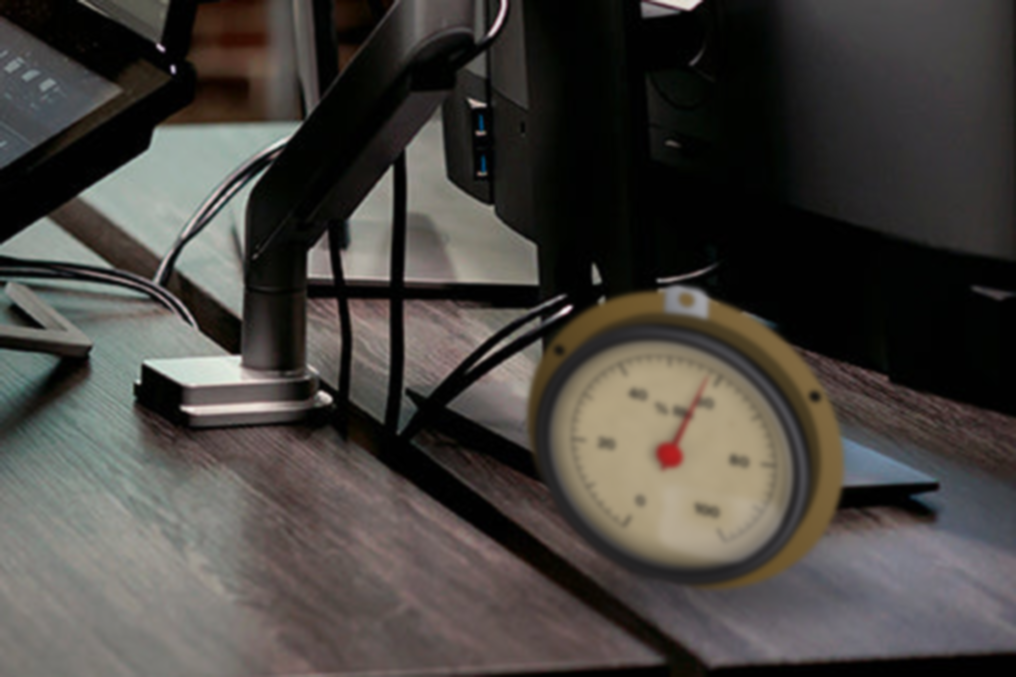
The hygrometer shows 58 %
